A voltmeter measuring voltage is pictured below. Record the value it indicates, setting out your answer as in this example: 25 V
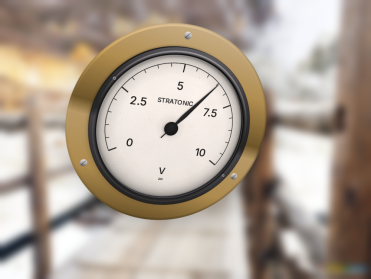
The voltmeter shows 6.5 V
